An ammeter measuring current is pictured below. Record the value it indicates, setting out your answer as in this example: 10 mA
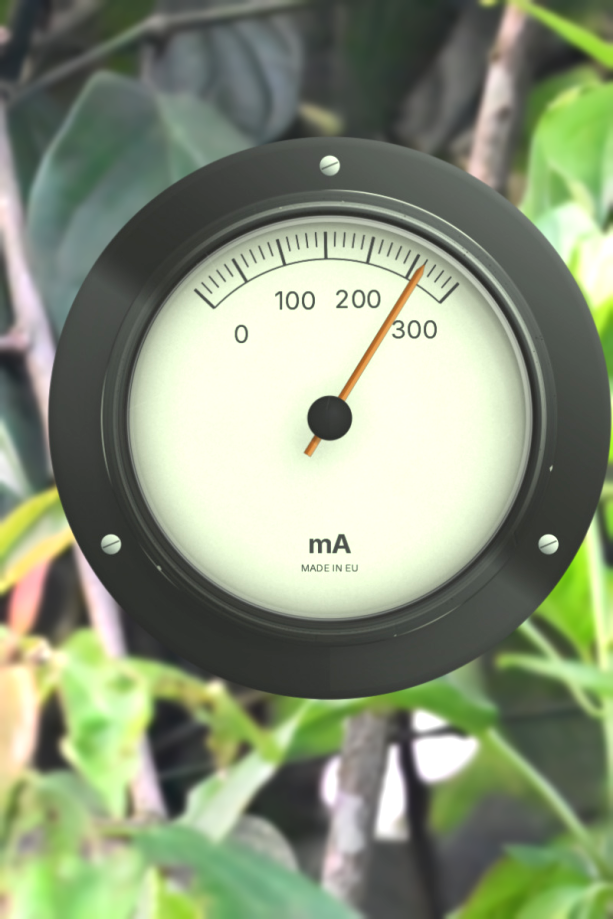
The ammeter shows 260 mA
